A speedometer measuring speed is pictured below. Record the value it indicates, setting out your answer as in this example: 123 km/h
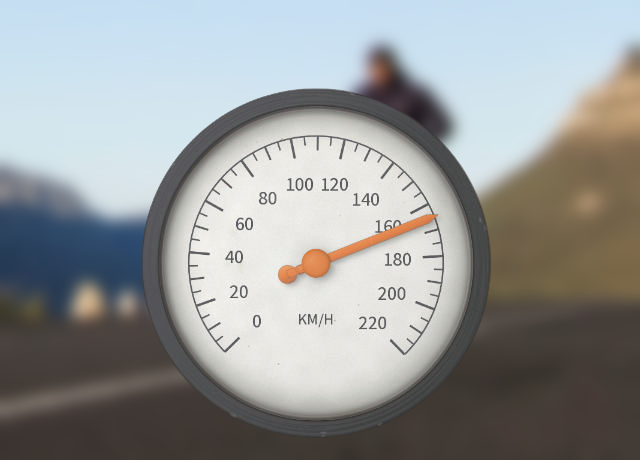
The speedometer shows 165 km/h
